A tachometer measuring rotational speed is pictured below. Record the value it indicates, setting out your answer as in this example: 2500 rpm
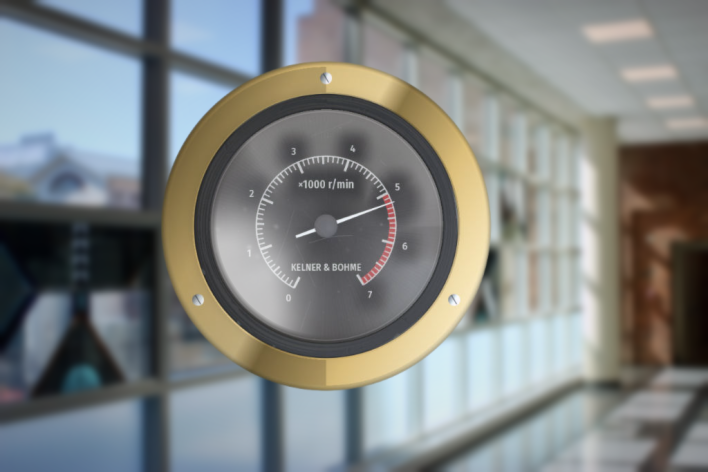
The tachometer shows 5200 rpm
